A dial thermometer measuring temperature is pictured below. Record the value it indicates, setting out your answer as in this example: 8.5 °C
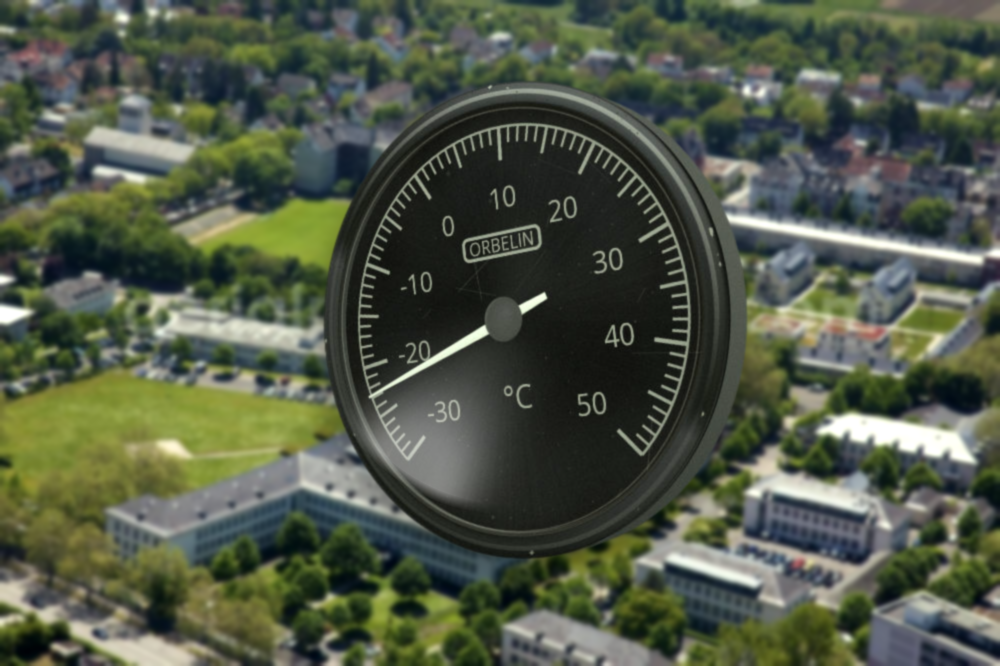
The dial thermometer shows -23 °C
